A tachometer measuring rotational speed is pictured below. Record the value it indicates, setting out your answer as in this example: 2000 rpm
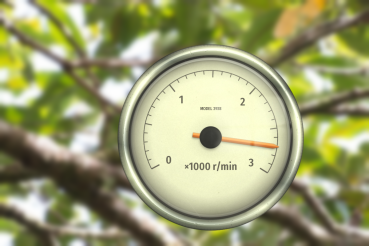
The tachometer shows 2700 rpm
